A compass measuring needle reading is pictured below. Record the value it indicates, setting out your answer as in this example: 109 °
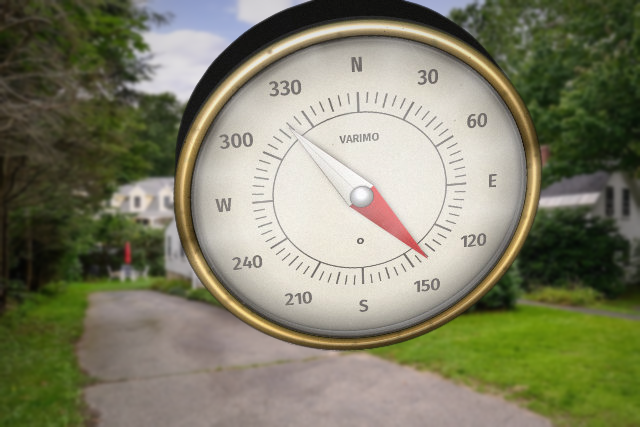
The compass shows 140 °
